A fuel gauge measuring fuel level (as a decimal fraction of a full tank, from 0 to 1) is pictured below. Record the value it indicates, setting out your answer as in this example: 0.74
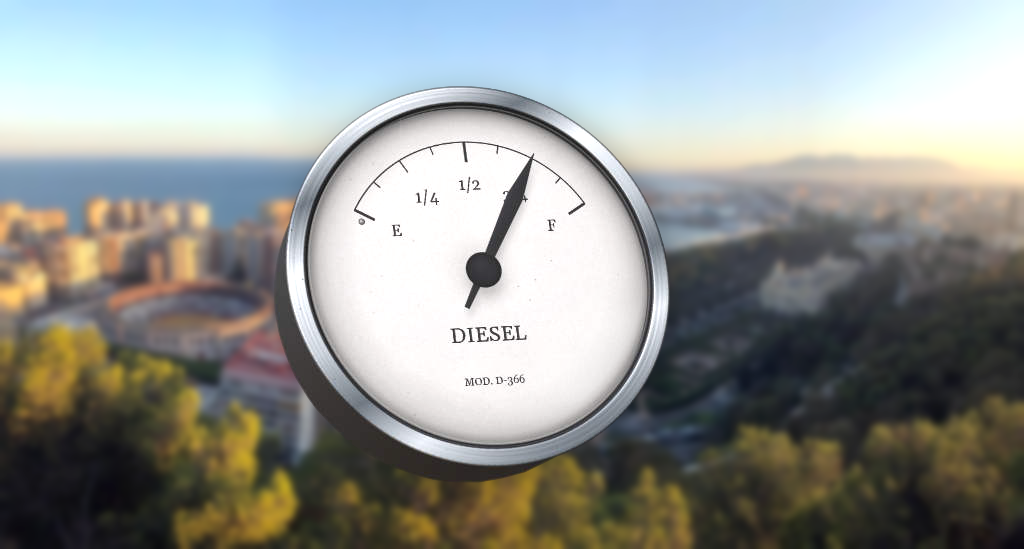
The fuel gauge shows 0.75
